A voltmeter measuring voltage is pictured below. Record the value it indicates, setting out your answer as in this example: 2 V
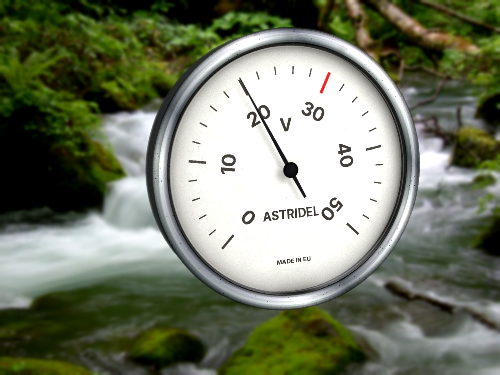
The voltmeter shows 20 V
